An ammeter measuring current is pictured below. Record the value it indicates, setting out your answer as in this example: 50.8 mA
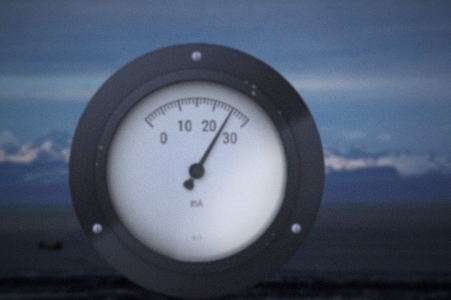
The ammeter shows 25 mA
